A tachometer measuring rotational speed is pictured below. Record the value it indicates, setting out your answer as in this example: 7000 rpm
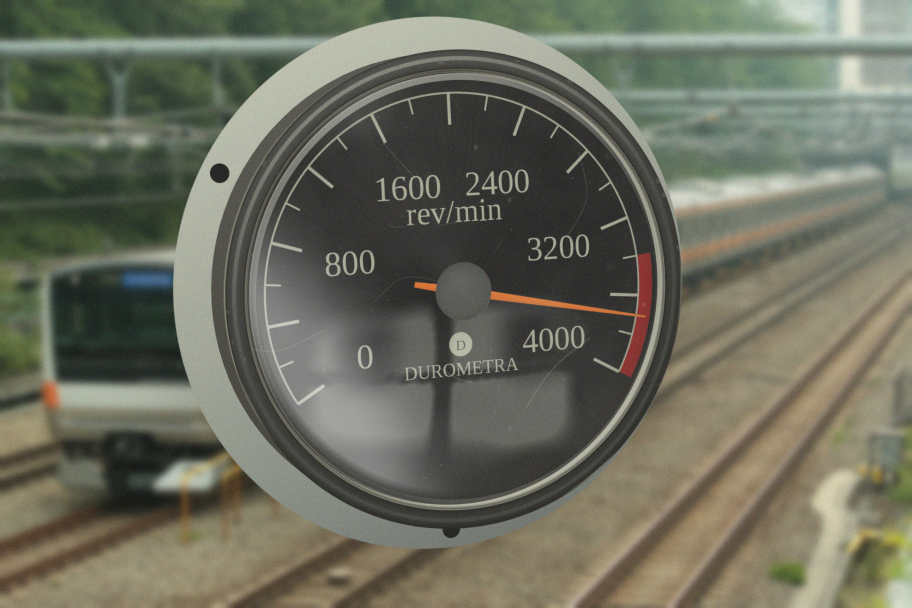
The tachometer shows 3700 rpm
